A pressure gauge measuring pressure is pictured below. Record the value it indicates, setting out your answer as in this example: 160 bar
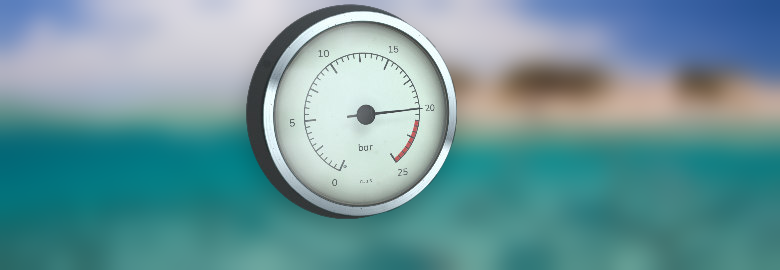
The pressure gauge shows 20 bar
